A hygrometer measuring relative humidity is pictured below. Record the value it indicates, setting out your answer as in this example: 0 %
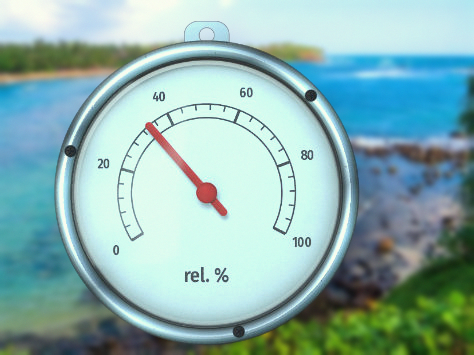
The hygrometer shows 34 %
